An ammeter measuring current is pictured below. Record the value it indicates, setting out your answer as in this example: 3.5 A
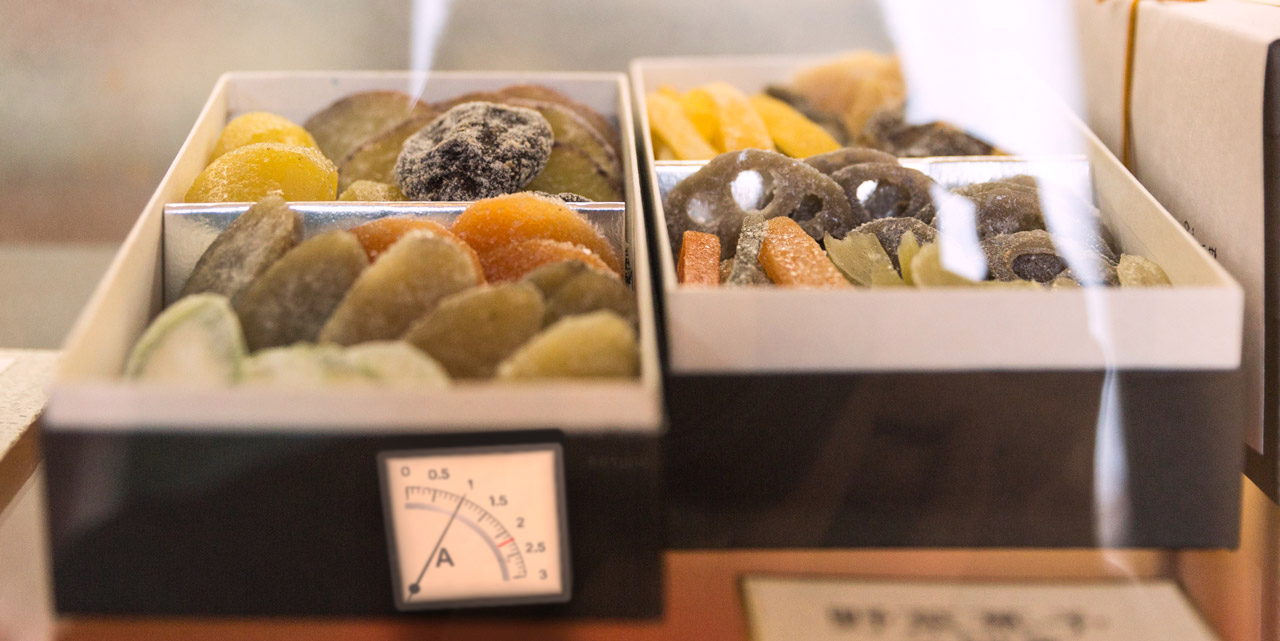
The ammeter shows 1 A
